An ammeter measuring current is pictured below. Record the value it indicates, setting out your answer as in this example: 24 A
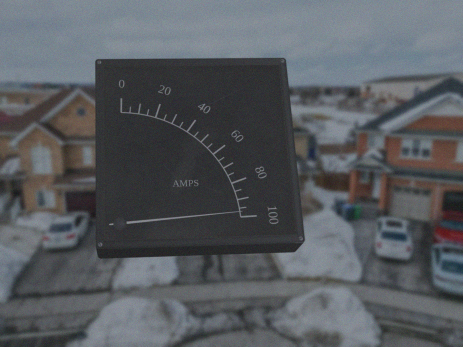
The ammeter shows 97.5 A
